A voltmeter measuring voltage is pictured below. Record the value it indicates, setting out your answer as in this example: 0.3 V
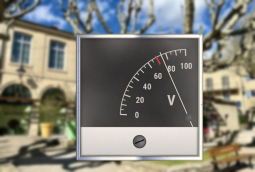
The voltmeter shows 75 V
